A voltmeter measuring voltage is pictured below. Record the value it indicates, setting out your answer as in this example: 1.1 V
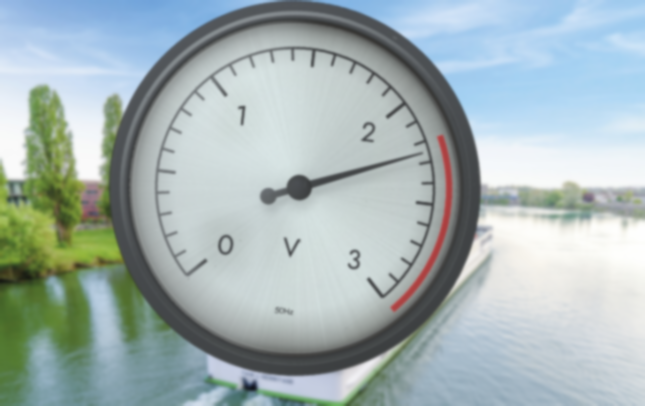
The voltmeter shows 2.25 V
